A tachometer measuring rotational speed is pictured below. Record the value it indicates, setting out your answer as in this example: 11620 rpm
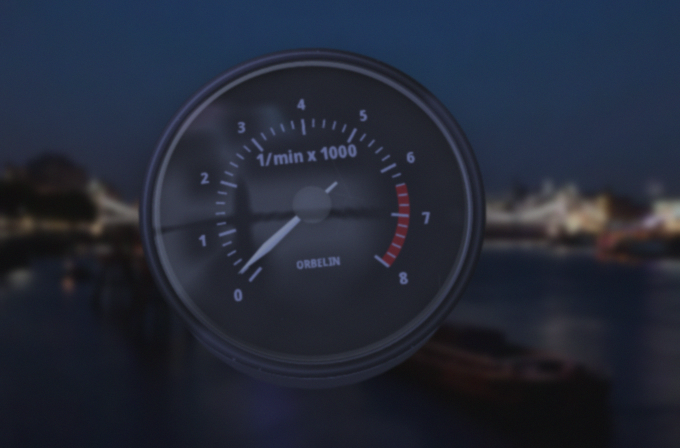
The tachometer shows 200 rpm
